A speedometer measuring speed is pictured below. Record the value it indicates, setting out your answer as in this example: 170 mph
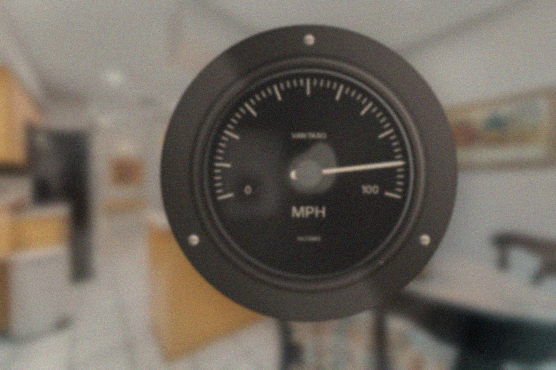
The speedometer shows 90 mph
